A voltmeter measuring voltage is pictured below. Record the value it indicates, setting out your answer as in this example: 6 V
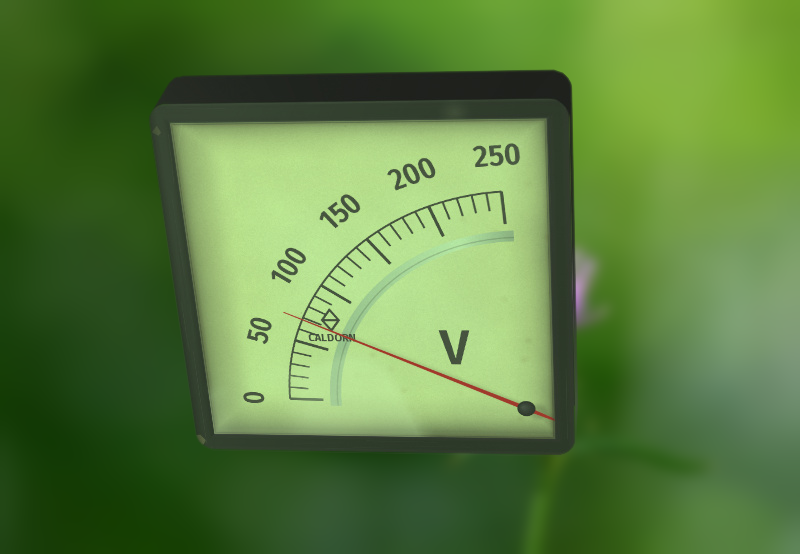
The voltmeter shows 70 V
